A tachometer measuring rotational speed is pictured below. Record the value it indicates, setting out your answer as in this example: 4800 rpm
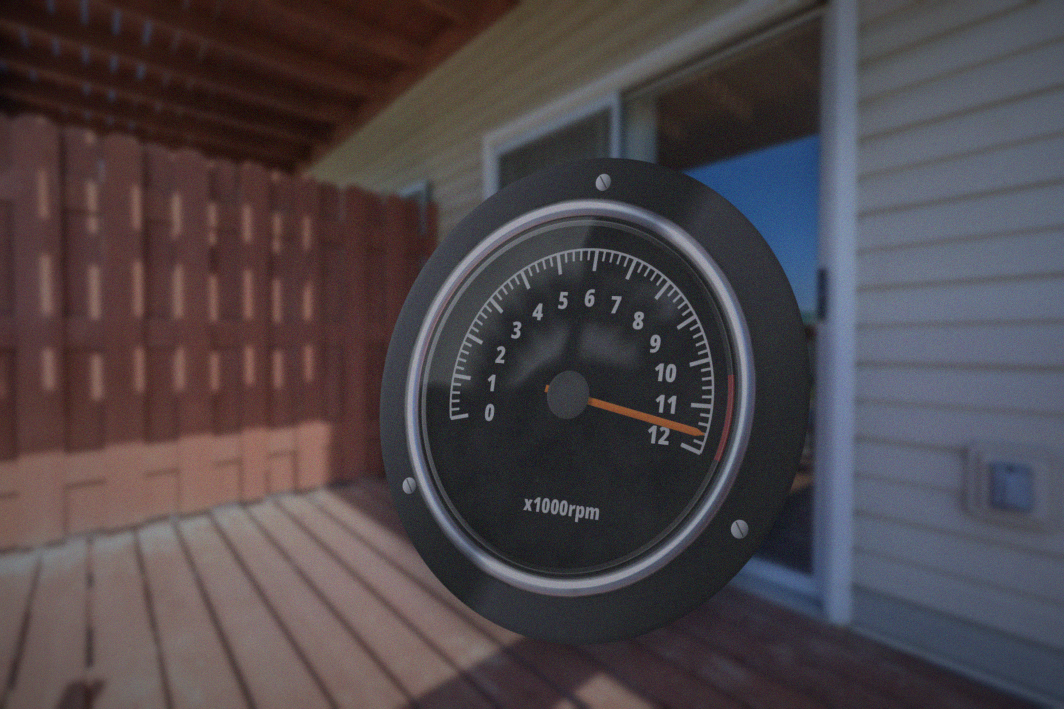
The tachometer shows 11600 rpm
